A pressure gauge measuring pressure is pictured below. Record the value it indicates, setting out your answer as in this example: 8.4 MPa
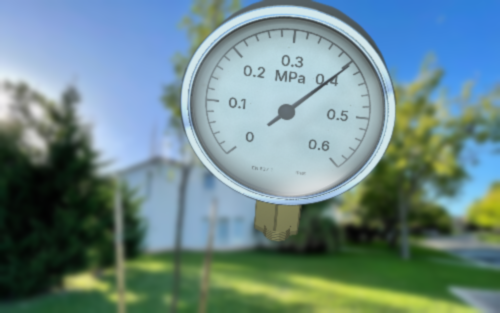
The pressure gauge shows 0.4 MPa
